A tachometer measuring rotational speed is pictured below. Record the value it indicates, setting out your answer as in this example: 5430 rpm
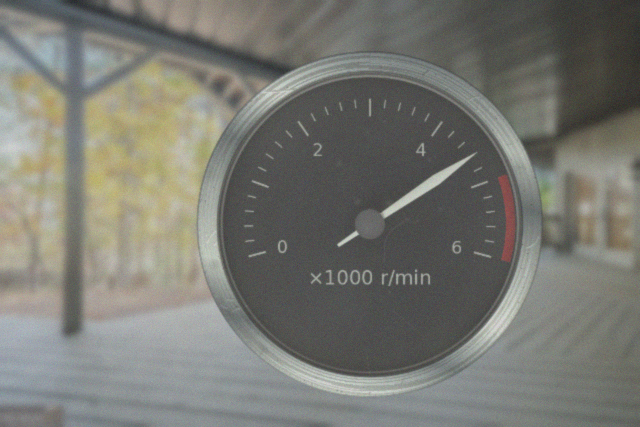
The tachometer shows 4600 rpm
